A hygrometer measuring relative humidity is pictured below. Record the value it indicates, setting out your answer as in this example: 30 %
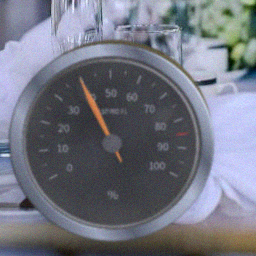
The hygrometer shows 40 %
